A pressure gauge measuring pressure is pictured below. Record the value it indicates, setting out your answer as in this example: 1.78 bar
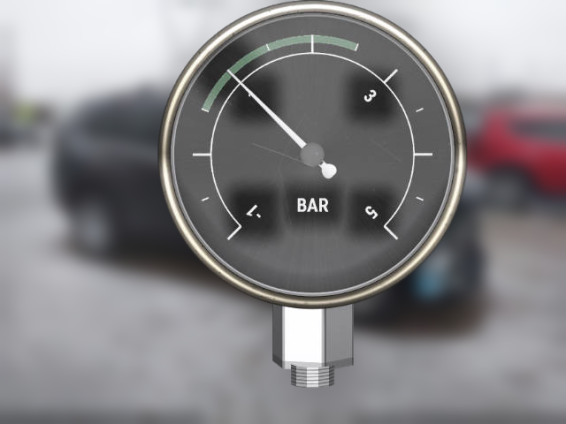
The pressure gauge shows 1 bar
